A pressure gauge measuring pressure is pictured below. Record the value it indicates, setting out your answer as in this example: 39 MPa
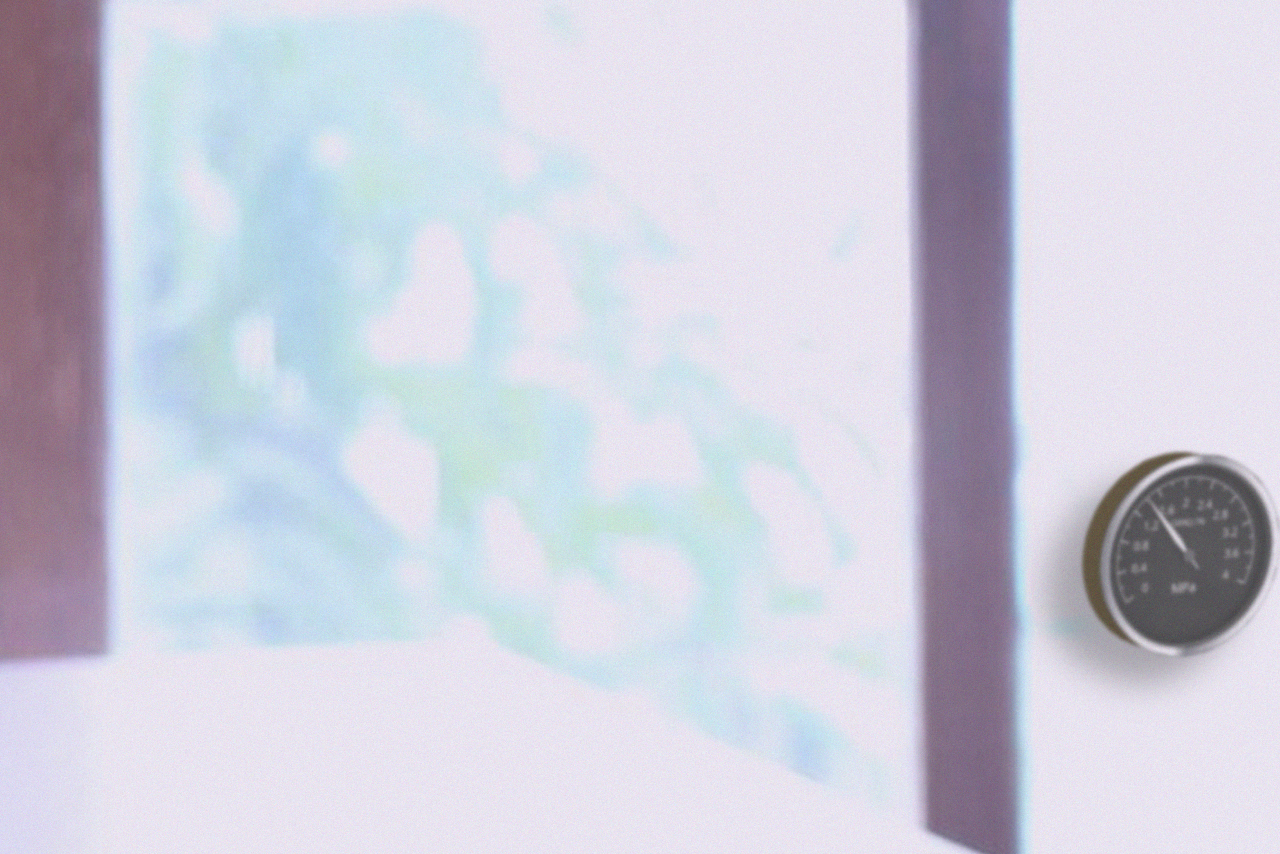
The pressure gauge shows 1.4 MPa
